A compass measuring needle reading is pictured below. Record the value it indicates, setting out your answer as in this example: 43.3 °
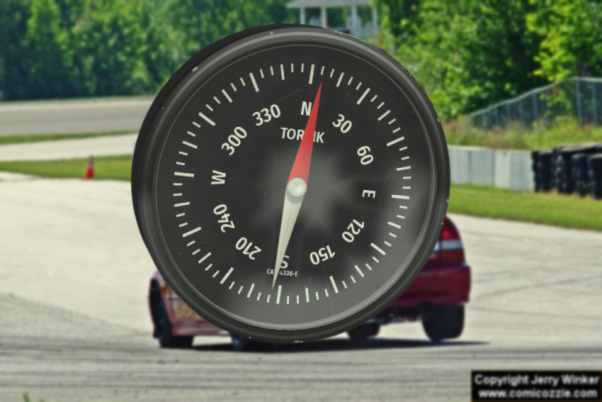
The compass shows 5 °
